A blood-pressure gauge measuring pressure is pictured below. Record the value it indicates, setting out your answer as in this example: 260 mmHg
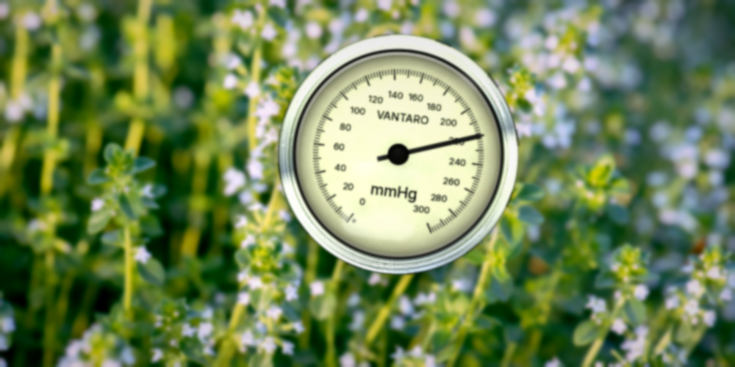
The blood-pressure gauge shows 220 mmHg
